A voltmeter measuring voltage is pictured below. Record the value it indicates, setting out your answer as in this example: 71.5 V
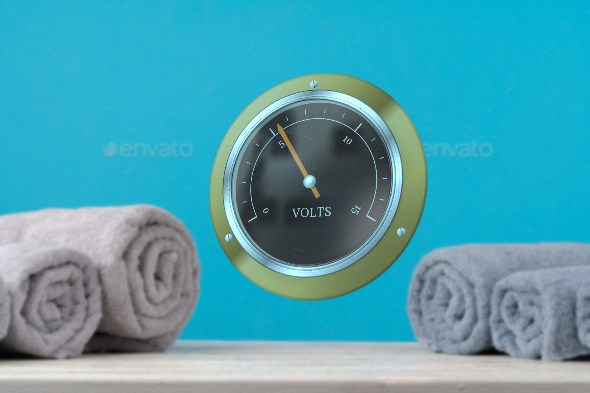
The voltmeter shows 5.5 V
